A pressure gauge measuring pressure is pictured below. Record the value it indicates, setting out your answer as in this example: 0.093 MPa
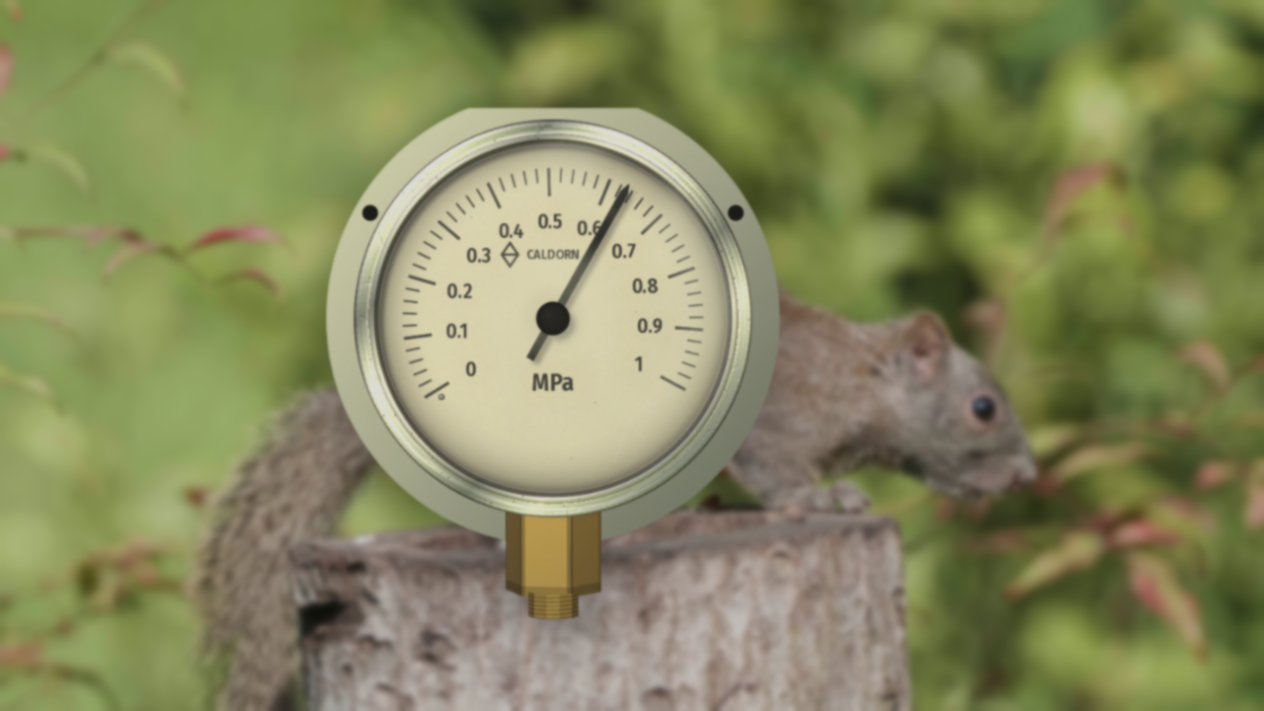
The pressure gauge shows 0.63 MPa
